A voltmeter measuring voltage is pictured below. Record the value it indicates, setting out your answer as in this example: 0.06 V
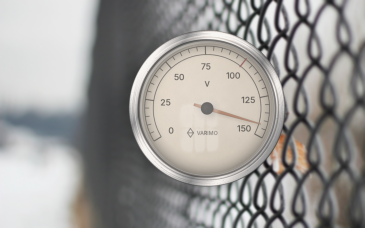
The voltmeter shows 142.5 V
